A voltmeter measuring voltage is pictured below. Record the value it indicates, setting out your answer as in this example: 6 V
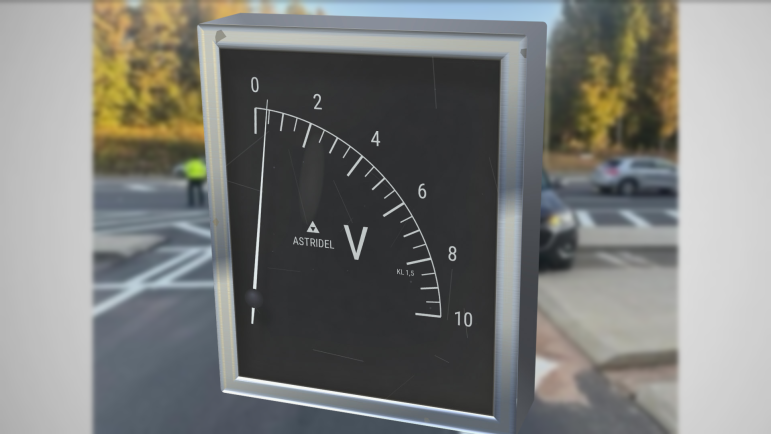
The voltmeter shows 0.5 V
